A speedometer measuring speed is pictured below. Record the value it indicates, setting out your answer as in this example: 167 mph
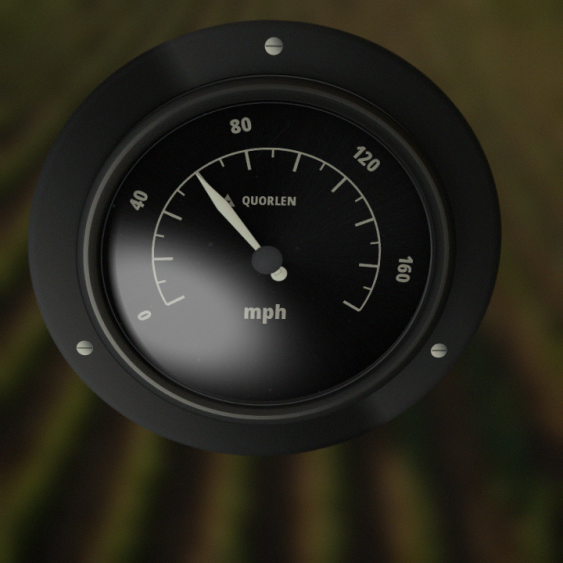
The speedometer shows 60 mph
